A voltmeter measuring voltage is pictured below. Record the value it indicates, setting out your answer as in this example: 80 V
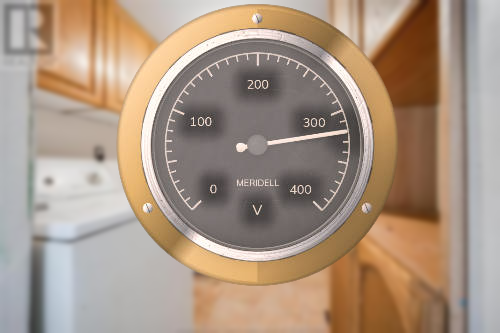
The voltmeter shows 320 V
